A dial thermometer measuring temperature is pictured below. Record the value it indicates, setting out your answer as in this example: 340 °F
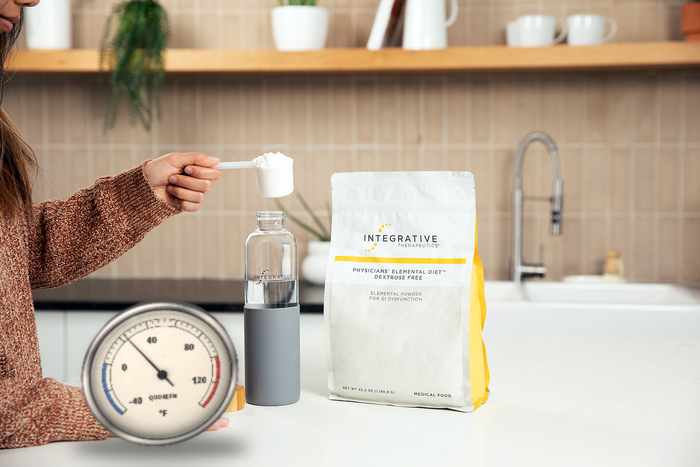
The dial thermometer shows 24 °F
